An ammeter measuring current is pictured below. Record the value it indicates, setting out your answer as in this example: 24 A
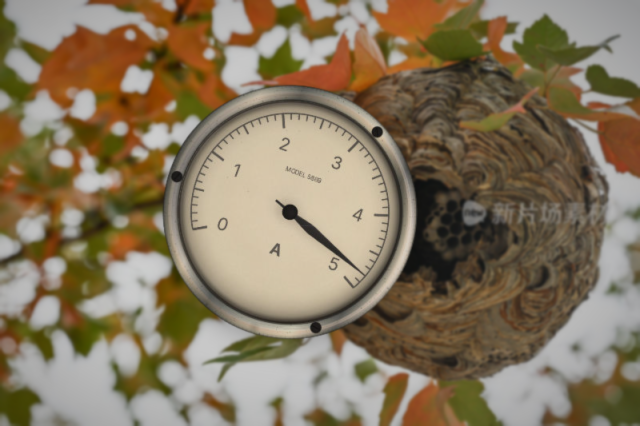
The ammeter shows 4.8 A
